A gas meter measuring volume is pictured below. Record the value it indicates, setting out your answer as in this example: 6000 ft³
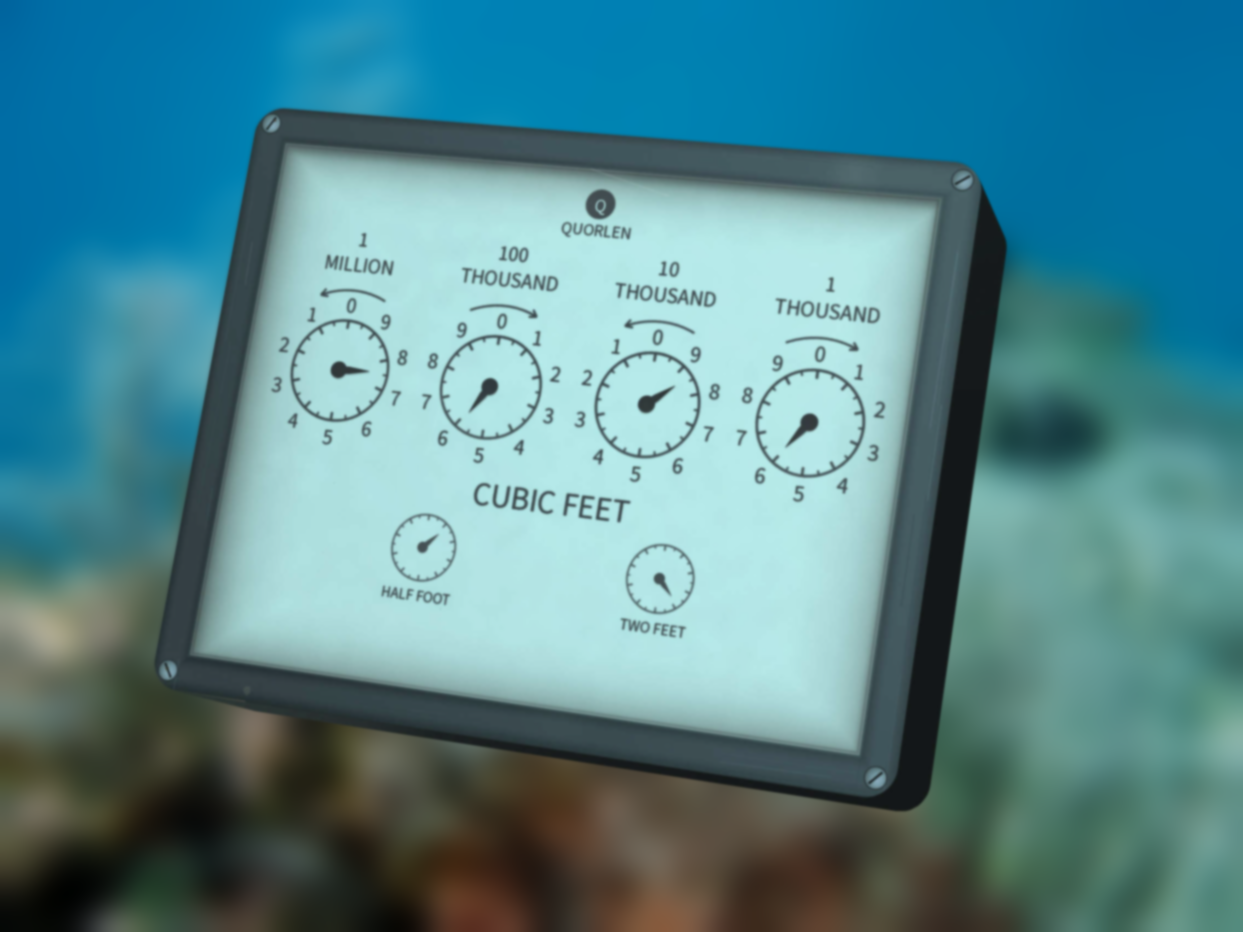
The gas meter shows 758600 ft³
